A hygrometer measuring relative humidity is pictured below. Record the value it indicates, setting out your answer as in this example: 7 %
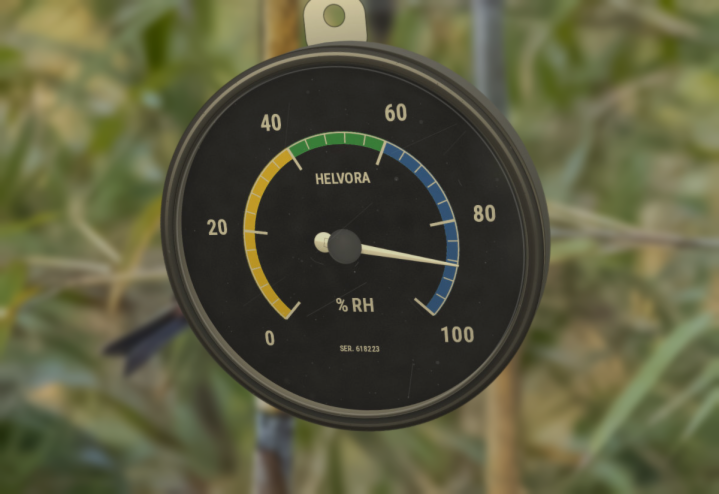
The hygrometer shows 88 %
